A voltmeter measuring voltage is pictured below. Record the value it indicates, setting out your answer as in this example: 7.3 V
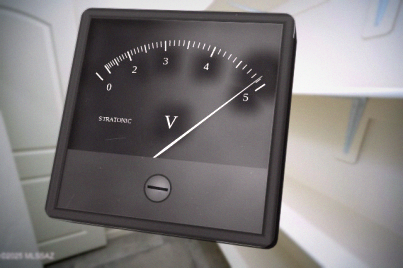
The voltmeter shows 4.9 V
